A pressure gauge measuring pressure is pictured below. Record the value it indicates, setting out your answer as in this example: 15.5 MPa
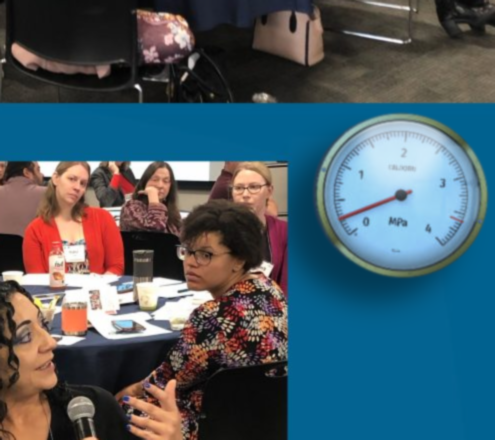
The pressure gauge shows 0.25 MPa
